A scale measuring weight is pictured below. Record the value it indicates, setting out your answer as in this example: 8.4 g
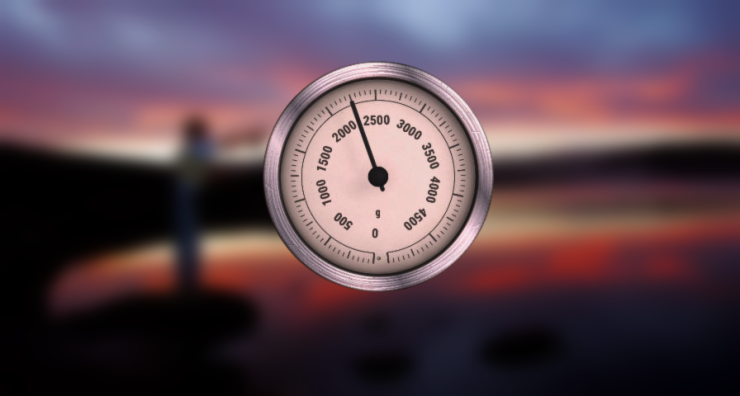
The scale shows 2250 g
